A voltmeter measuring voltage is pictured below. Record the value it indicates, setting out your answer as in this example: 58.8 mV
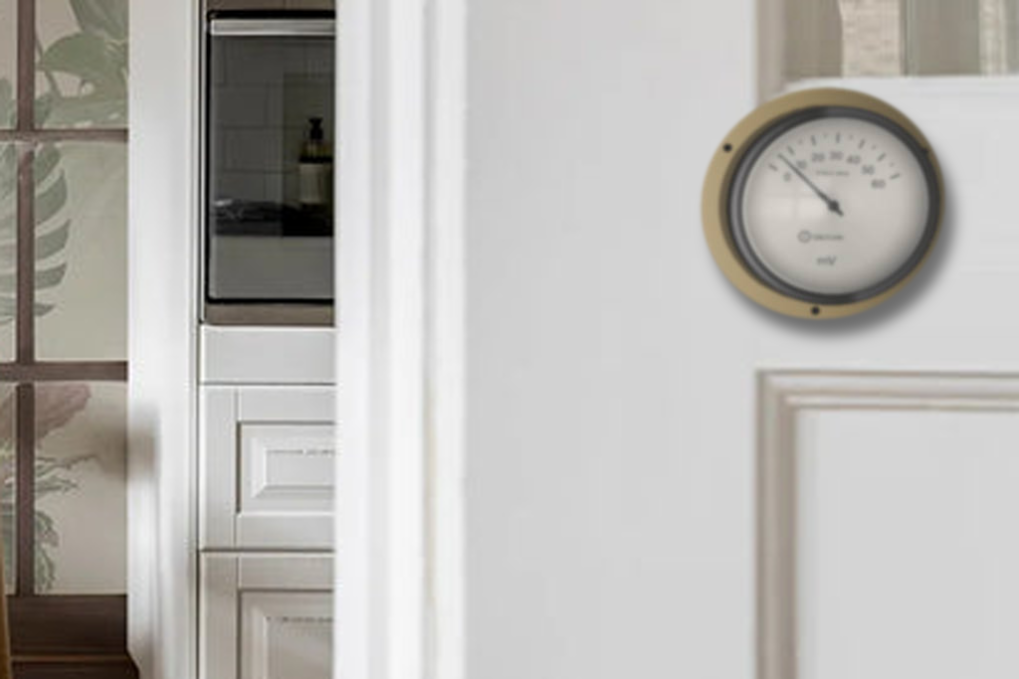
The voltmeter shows 5 mV
